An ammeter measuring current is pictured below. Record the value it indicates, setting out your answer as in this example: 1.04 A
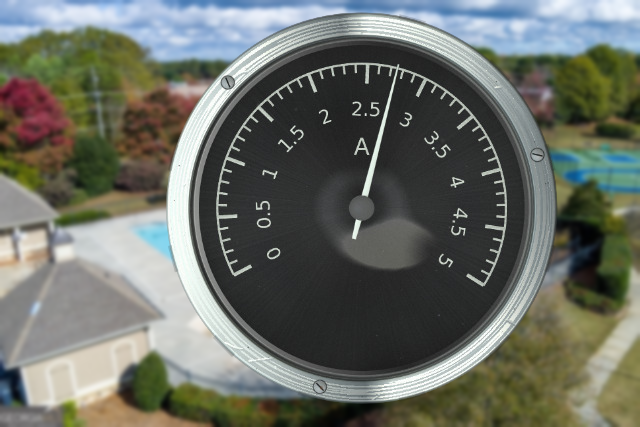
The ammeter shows 2.75 A
